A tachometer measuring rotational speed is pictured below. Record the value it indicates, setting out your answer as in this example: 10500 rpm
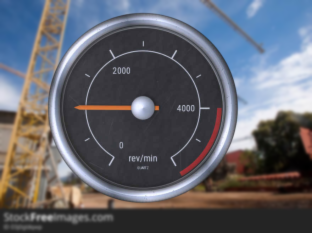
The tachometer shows 1000 rpm
